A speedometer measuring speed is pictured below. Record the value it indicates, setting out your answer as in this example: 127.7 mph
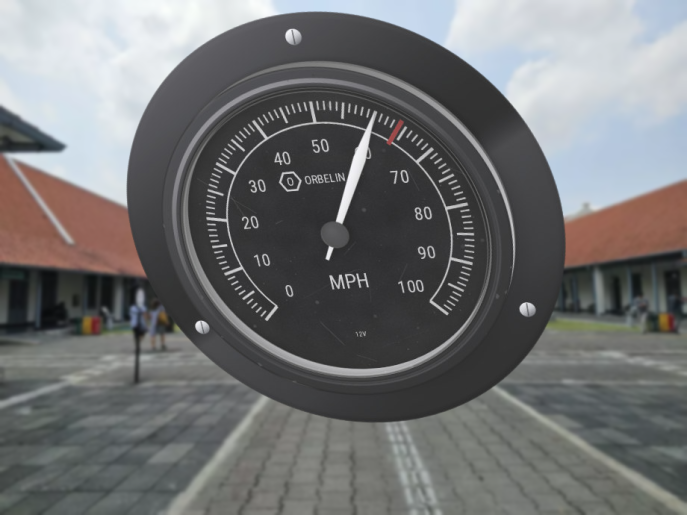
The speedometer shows 60 mph
